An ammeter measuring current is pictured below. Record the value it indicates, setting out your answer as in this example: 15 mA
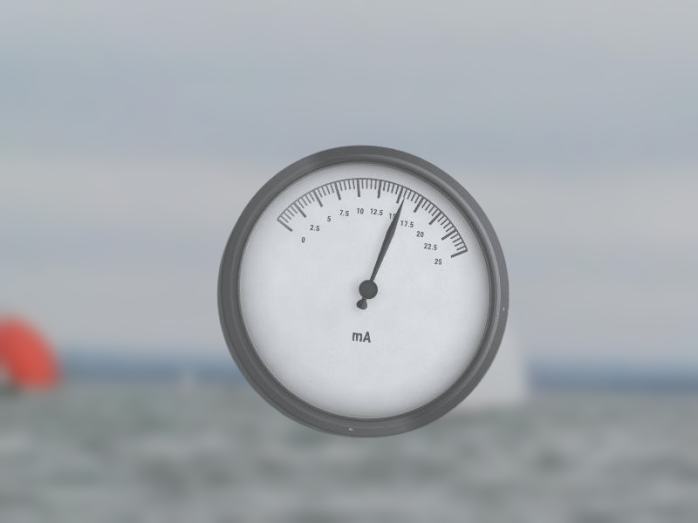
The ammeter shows 15.5 mA
